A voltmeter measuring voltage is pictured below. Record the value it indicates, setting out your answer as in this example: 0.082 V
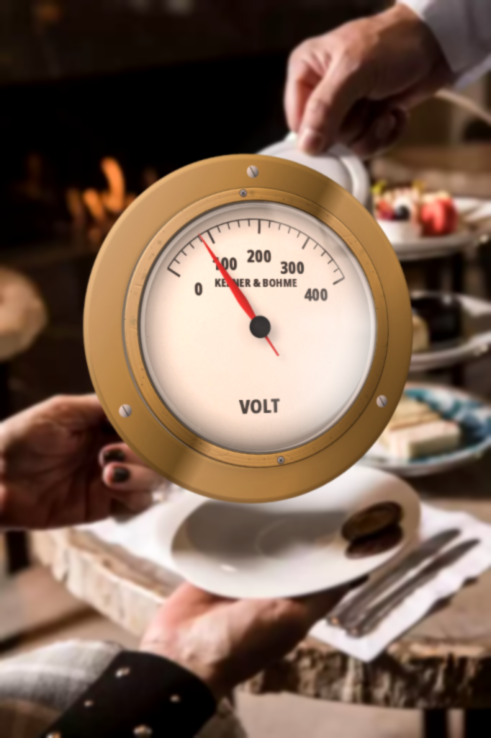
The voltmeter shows 80 V
